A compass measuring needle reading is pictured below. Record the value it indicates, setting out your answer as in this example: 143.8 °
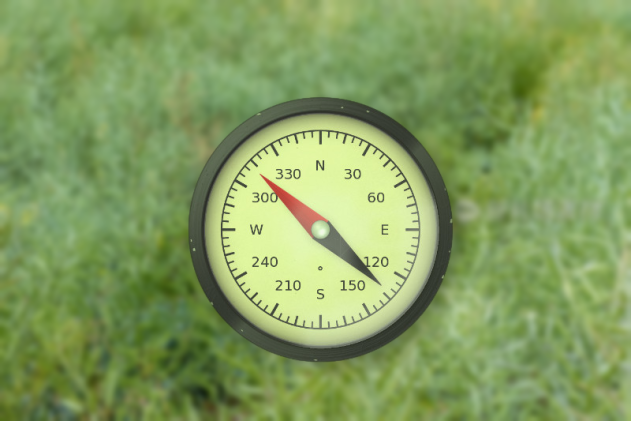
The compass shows 312.5 °
